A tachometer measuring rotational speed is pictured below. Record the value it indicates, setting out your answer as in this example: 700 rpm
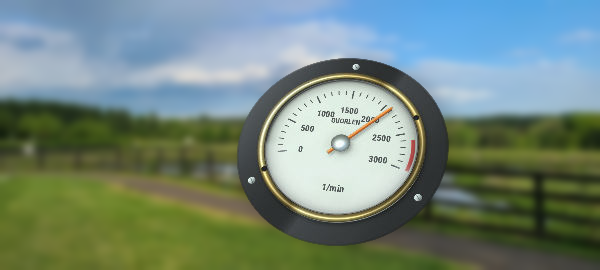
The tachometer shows 2100 rpm
